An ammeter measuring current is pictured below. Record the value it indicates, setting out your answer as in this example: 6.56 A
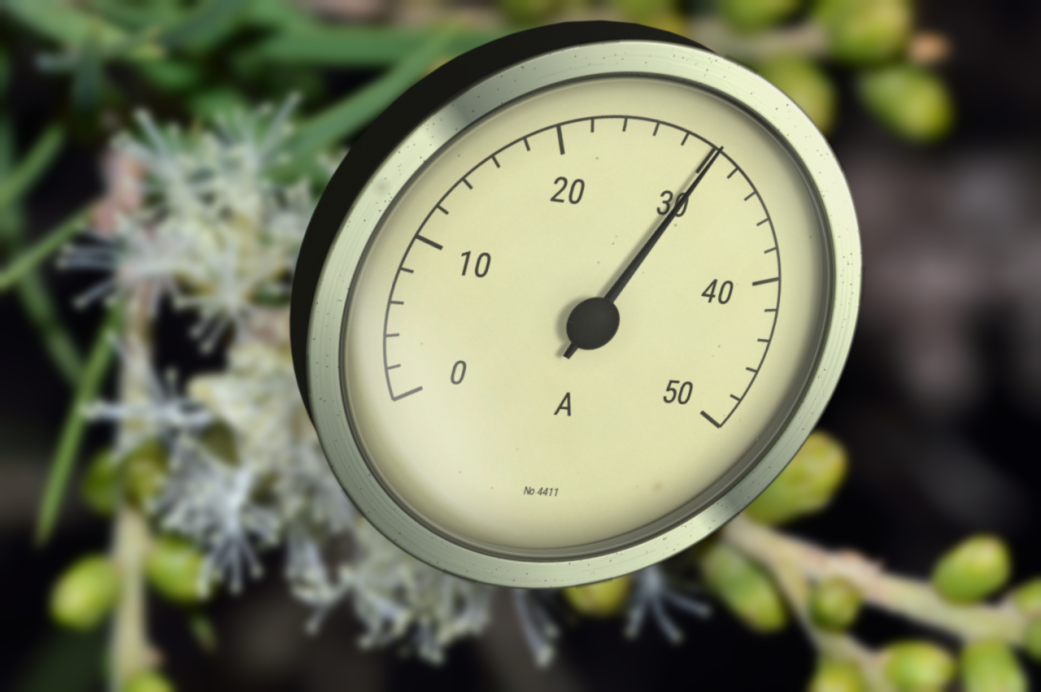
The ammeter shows 30 A
